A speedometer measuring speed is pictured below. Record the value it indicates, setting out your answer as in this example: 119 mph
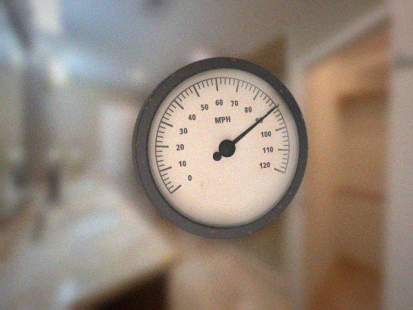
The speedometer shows 90 mph
